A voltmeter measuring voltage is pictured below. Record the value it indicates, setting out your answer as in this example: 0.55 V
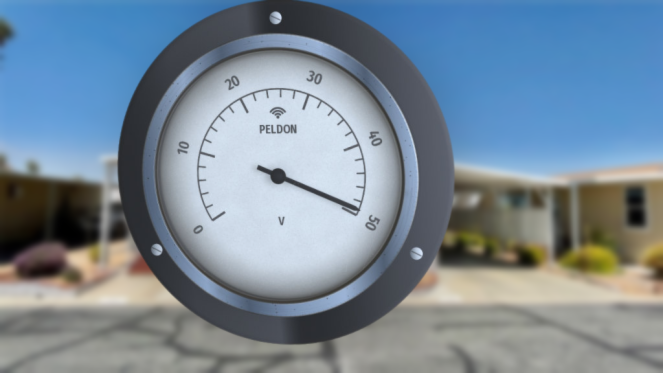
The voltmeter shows 49 V
